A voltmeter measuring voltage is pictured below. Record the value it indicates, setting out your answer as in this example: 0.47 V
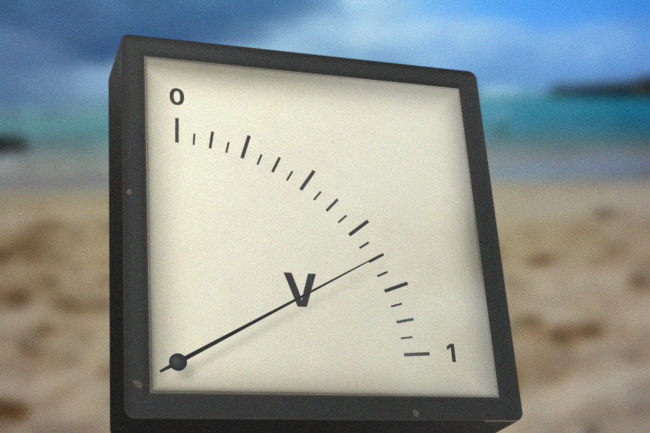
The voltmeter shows 0.7 V
